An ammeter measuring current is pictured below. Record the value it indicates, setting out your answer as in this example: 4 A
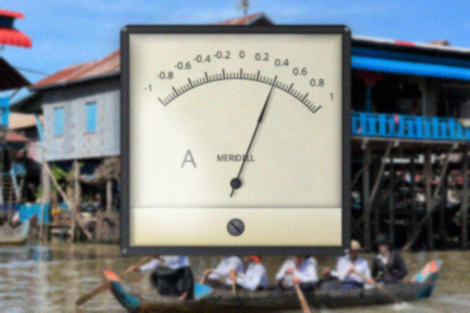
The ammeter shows 0.4 A
